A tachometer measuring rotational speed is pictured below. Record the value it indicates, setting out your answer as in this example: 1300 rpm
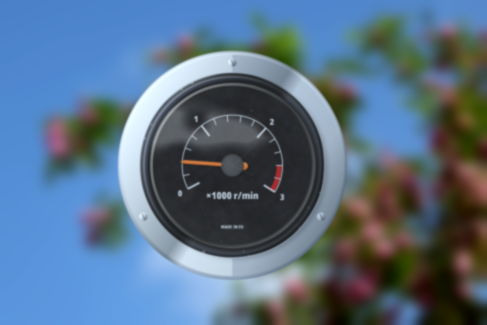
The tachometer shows 400 rpm
